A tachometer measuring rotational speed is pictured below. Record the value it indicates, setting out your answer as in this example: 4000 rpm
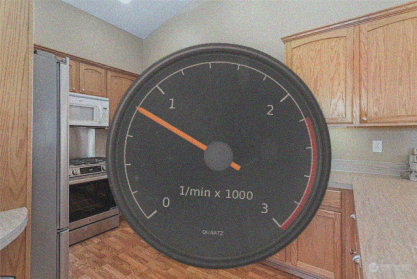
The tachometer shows 800 rpm
